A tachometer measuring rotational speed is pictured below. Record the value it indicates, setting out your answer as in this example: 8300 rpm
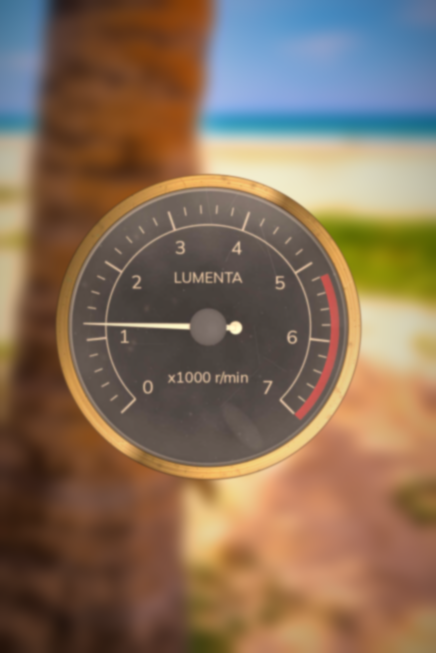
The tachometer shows 1200 rpm
